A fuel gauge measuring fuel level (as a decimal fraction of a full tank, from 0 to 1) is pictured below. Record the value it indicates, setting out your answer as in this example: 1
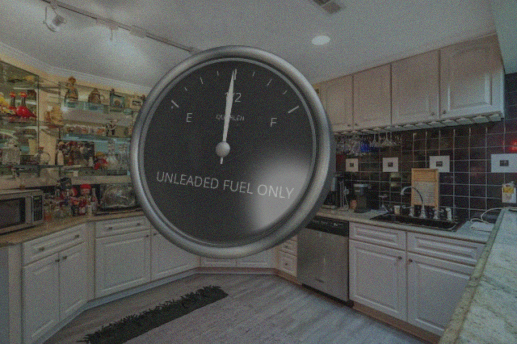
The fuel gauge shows 0.5
